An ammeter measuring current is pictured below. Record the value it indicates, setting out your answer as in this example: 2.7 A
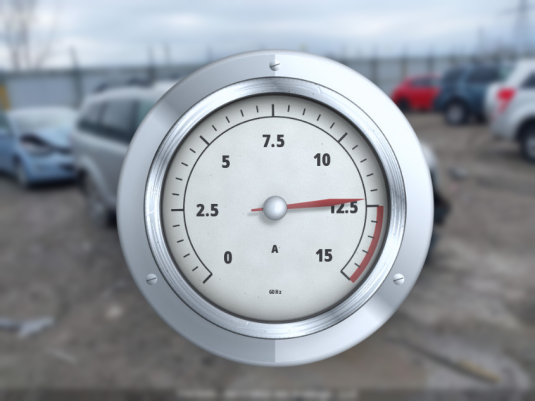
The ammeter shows 12.25 A
